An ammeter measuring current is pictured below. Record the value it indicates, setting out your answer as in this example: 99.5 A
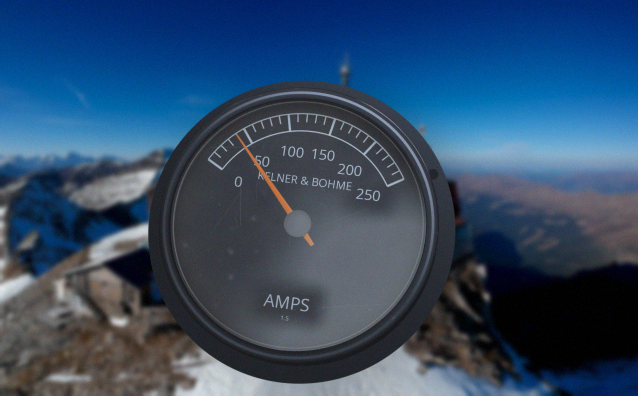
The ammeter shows 40 A
